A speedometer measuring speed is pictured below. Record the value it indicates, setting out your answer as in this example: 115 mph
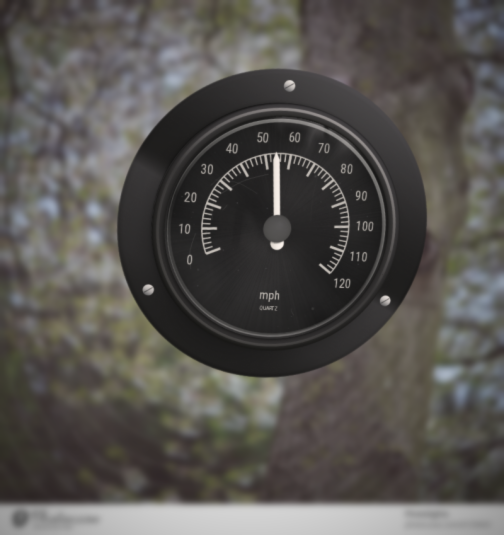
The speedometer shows 54 mph
